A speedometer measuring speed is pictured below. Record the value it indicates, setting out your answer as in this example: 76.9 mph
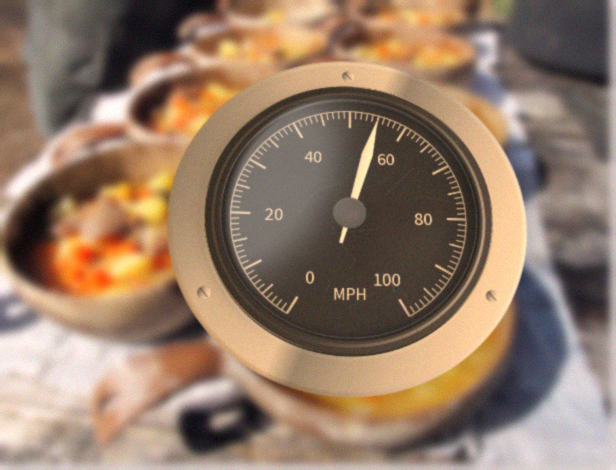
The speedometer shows 55 mph
